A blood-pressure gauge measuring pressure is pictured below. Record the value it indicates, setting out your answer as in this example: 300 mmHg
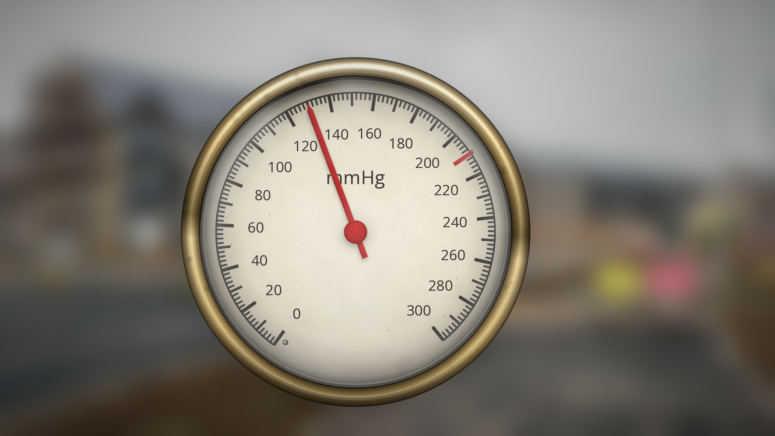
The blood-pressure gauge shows 130 mmHg
